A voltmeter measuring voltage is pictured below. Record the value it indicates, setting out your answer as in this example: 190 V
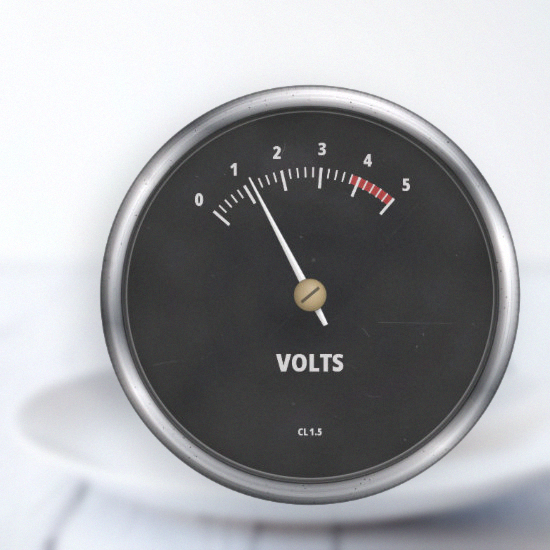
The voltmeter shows 1.2 V
